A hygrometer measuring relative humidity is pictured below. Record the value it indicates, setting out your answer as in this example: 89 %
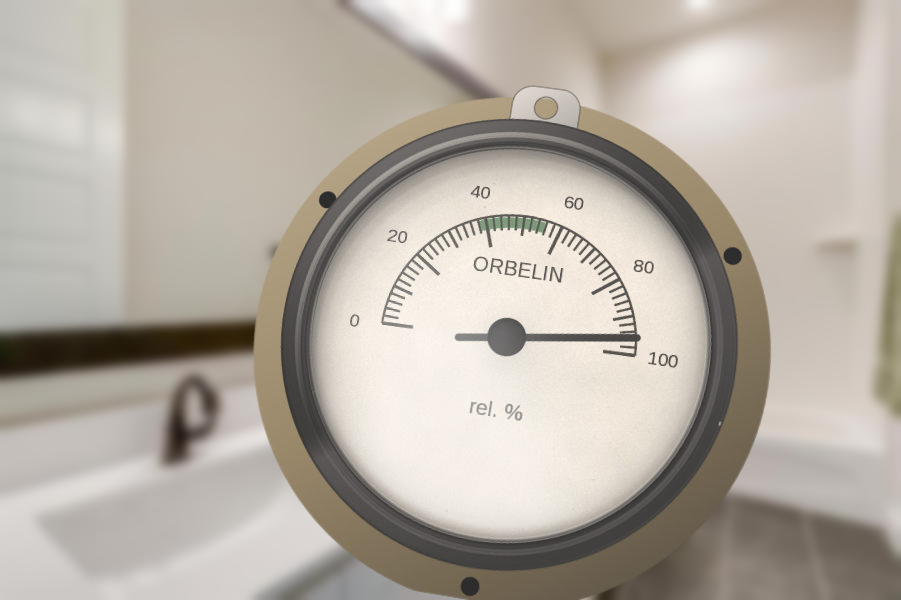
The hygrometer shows 96 %
